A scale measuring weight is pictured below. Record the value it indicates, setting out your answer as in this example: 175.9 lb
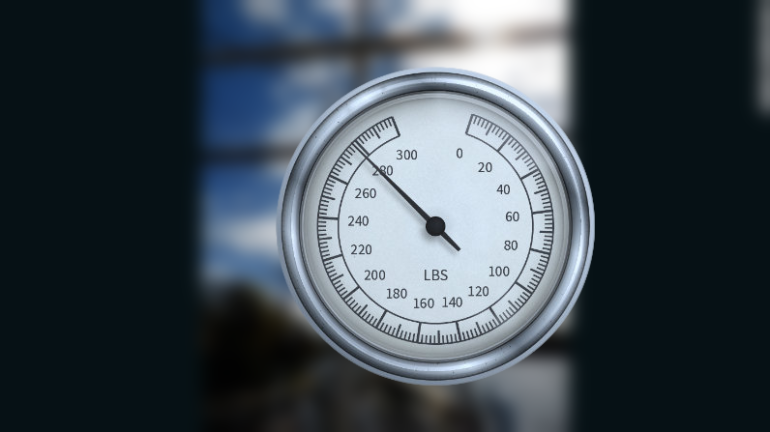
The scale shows 278 lb
